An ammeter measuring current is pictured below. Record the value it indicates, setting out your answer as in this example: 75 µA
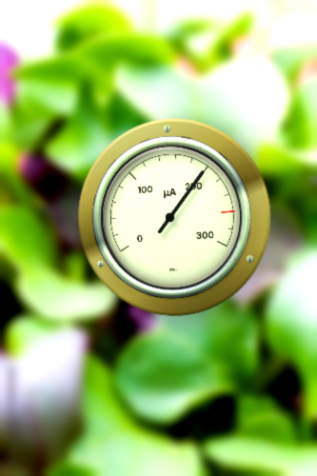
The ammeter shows 200 µA
